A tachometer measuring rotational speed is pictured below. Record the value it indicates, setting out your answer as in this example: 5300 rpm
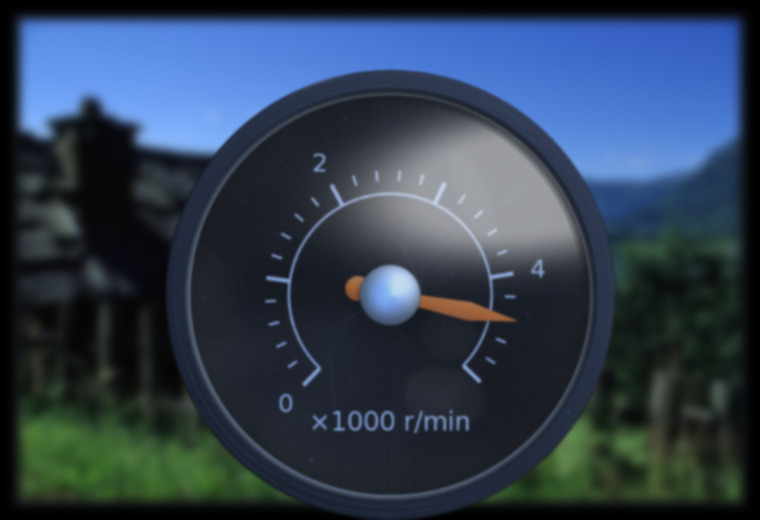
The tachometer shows 4400 rpm
